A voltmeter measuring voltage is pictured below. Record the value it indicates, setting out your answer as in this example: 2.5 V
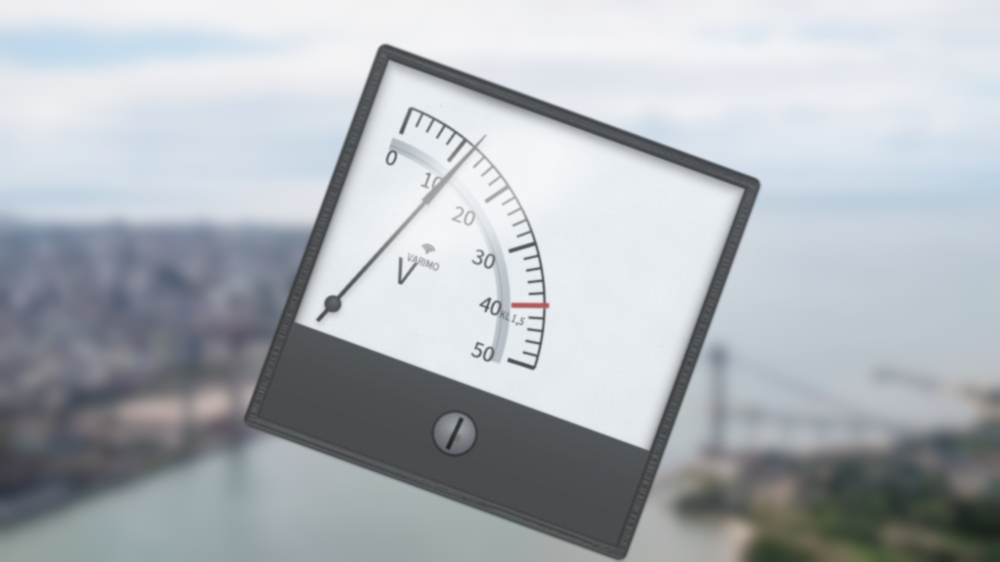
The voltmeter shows 12 V
